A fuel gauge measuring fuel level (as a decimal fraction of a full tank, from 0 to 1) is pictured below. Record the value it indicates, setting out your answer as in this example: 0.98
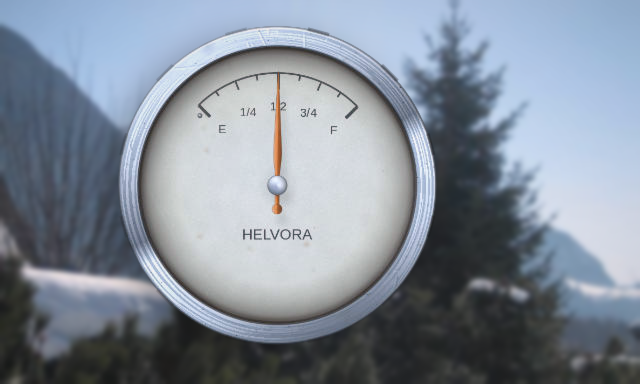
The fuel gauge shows 0.5
